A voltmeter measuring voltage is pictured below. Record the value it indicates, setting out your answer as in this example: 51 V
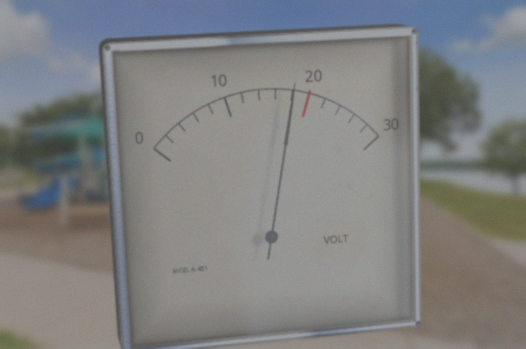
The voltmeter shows 18 V
